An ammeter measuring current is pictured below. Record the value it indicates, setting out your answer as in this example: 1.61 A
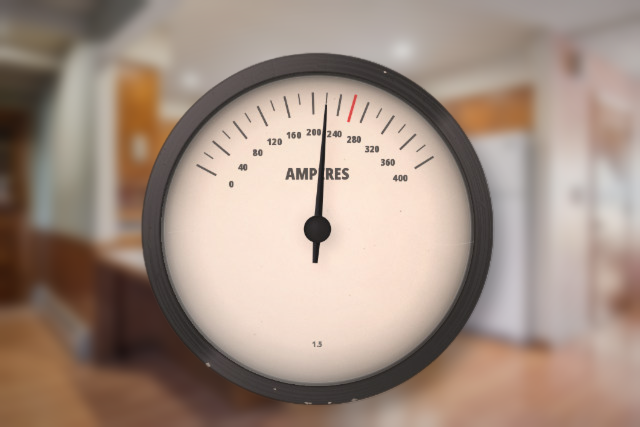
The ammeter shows 220 A
